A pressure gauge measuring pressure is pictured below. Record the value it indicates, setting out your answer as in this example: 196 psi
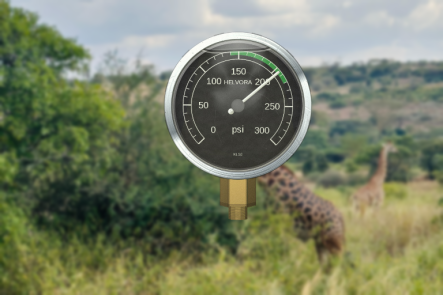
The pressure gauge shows 205 psi
